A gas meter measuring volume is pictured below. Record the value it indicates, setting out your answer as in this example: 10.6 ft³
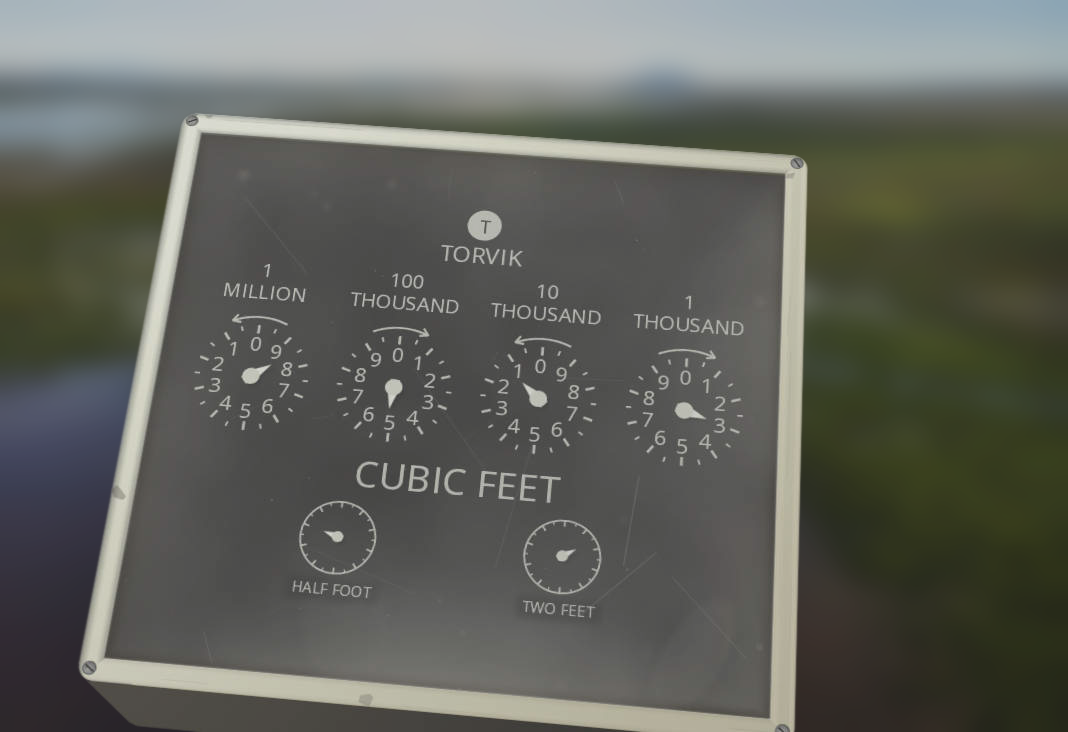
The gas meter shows 851300 ft³
